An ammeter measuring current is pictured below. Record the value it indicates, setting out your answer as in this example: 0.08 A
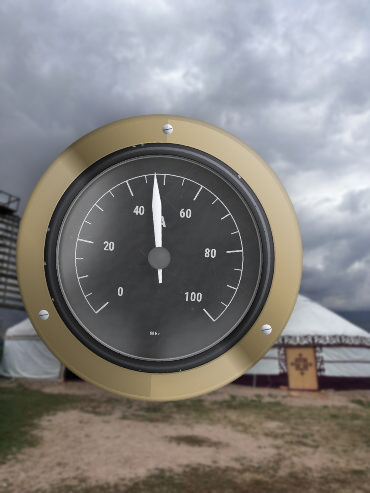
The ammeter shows 47.5 A
